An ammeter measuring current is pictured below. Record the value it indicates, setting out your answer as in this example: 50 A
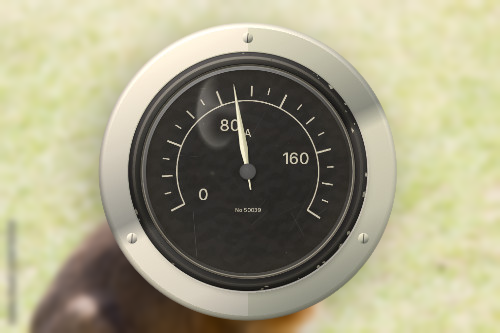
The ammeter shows 90 A
